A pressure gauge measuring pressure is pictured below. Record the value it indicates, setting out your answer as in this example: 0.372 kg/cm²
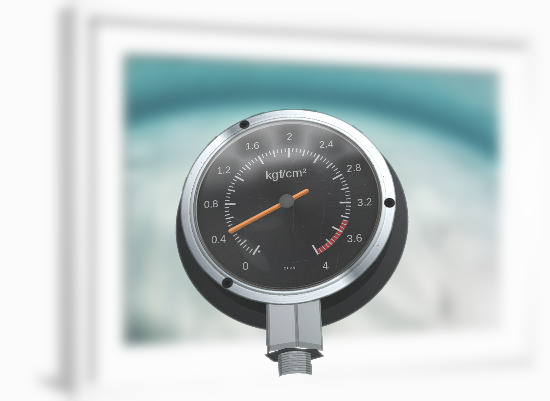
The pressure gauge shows 0.4 kg/cm²
